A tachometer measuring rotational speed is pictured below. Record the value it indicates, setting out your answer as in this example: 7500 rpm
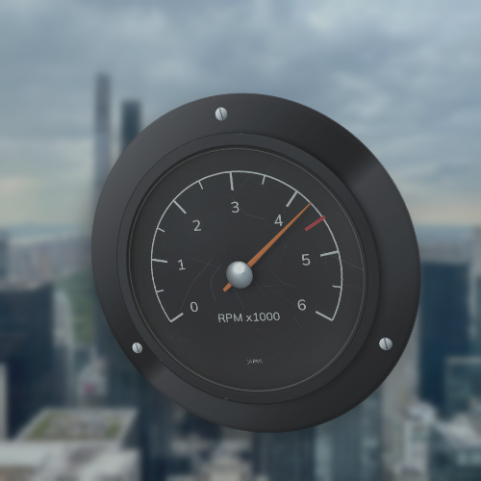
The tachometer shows 4250 rpm
